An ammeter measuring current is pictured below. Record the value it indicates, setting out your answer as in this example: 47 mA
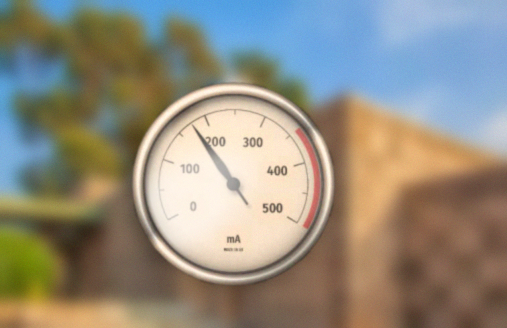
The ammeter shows 175 mA
